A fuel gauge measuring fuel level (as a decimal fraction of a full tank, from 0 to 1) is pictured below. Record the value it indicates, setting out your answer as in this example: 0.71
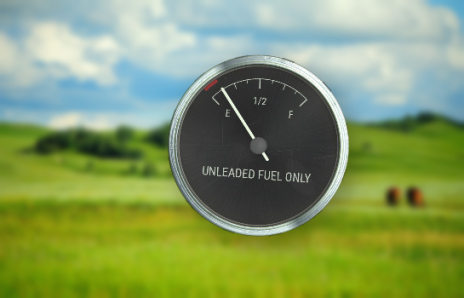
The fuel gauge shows 0.125
